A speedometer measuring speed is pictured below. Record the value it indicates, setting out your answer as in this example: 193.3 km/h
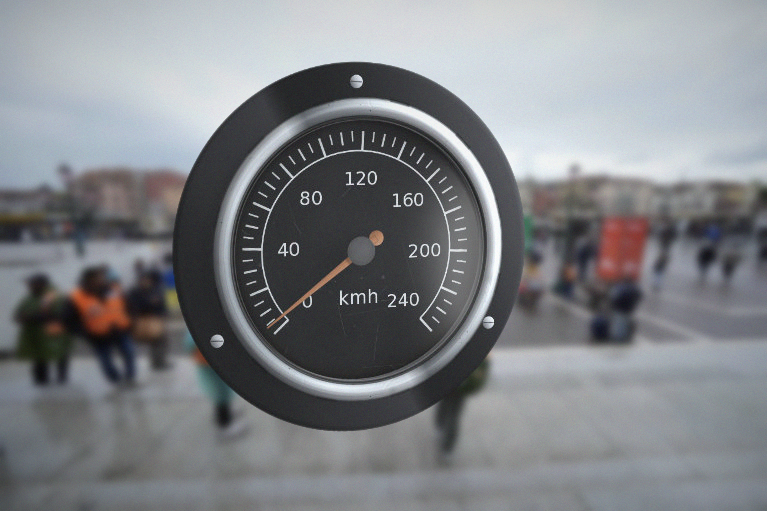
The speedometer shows 5 km/h
